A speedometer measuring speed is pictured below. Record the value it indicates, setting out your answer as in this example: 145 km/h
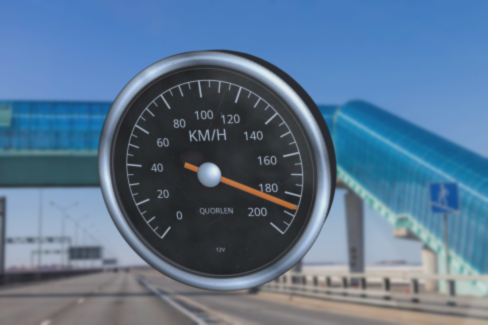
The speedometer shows 185 km/h
